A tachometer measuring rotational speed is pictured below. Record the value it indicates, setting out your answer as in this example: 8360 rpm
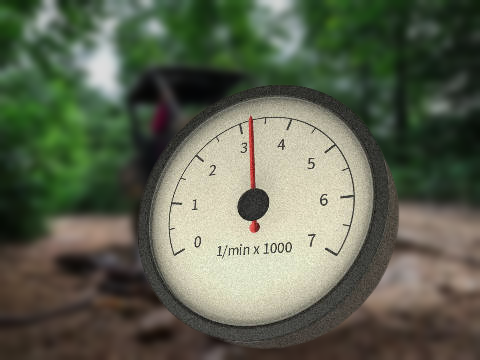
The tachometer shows 3250 rpm
